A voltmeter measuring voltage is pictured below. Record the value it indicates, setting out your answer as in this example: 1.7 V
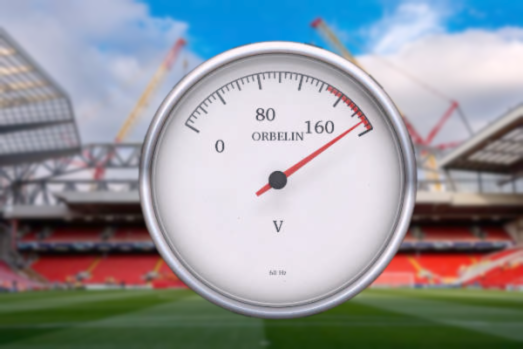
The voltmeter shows 190 V
